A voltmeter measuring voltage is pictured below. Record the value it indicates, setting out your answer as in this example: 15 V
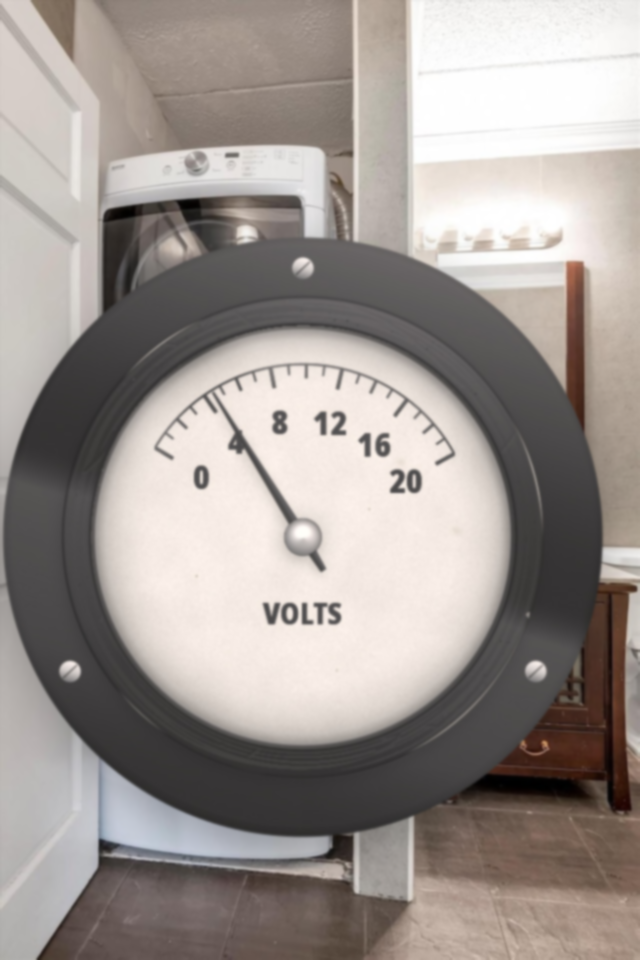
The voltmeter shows 4.5 V
